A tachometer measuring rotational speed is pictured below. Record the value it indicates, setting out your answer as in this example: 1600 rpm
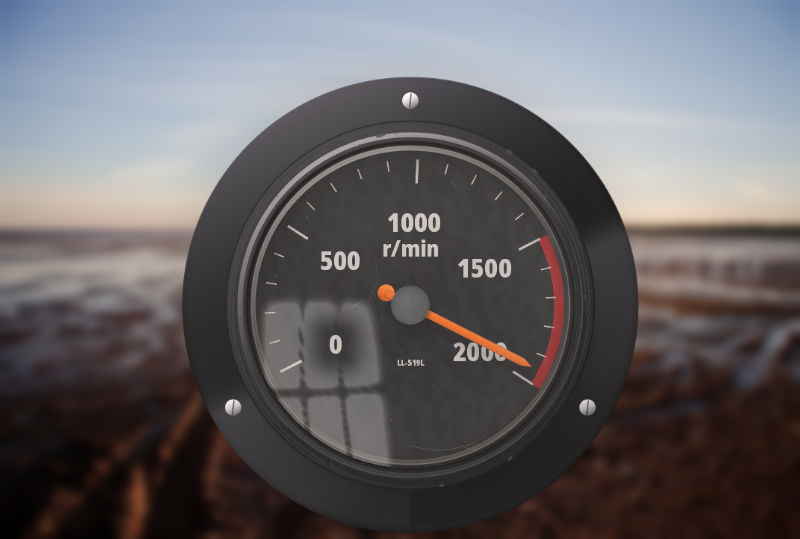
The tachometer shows 1950 rpm
